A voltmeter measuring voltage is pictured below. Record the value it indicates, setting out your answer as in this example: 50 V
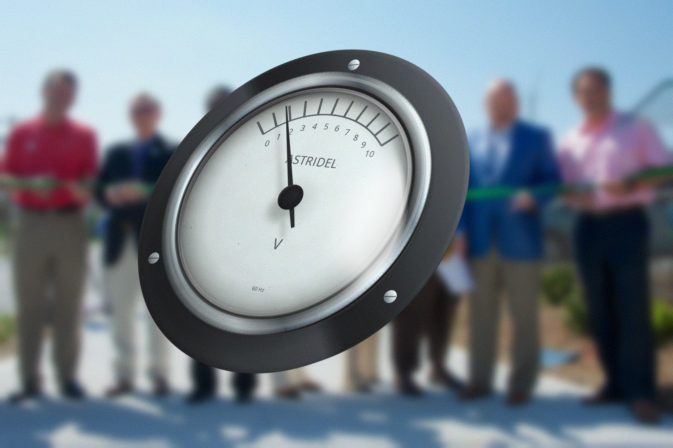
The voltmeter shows 2 V
